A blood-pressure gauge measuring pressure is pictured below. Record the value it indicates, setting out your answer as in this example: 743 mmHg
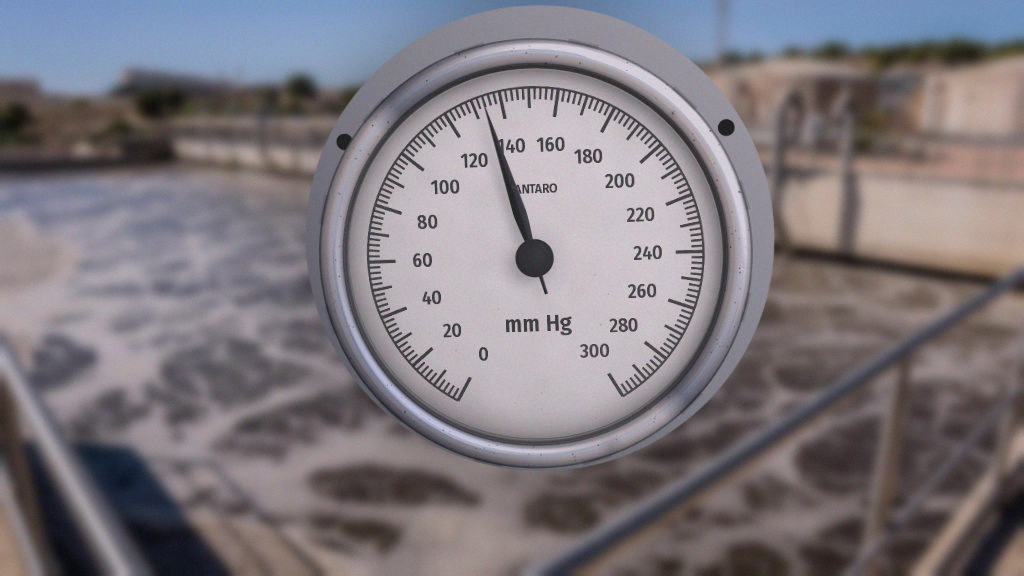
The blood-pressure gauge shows 134 mmHg
